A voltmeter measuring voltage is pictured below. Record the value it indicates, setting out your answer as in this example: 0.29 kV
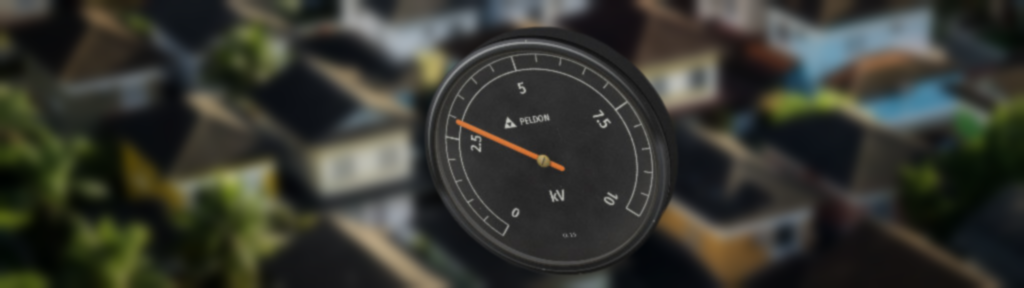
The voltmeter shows 3 kV
